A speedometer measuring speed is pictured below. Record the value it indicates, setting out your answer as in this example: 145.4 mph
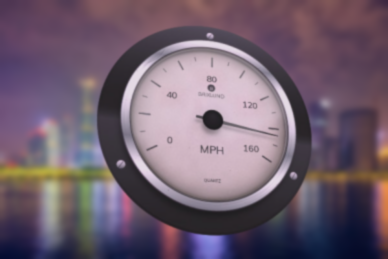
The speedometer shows 145 mph
